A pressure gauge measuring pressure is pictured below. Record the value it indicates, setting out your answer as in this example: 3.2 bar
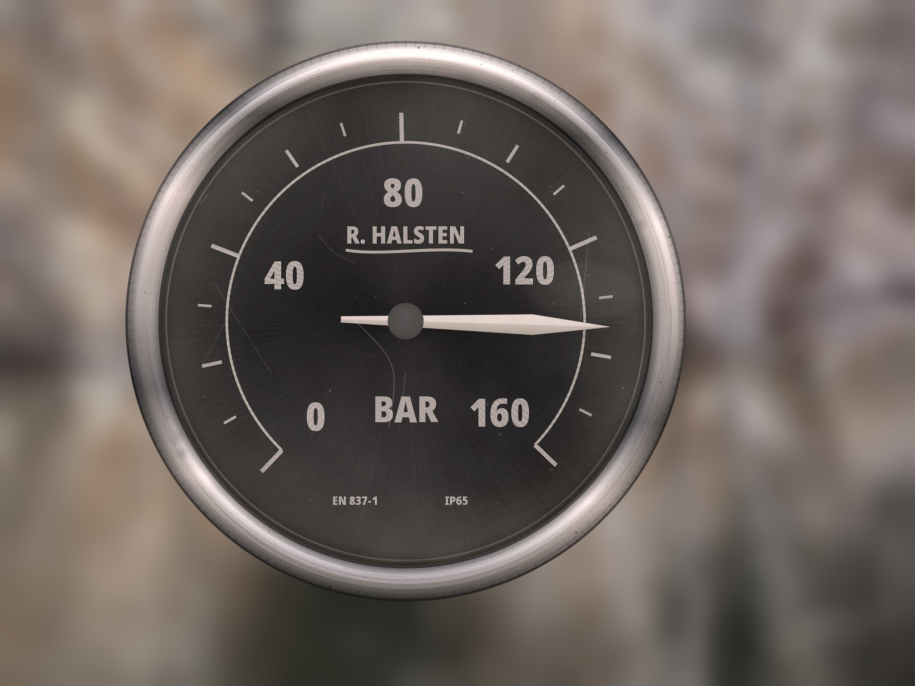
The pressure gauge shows 135 bar
